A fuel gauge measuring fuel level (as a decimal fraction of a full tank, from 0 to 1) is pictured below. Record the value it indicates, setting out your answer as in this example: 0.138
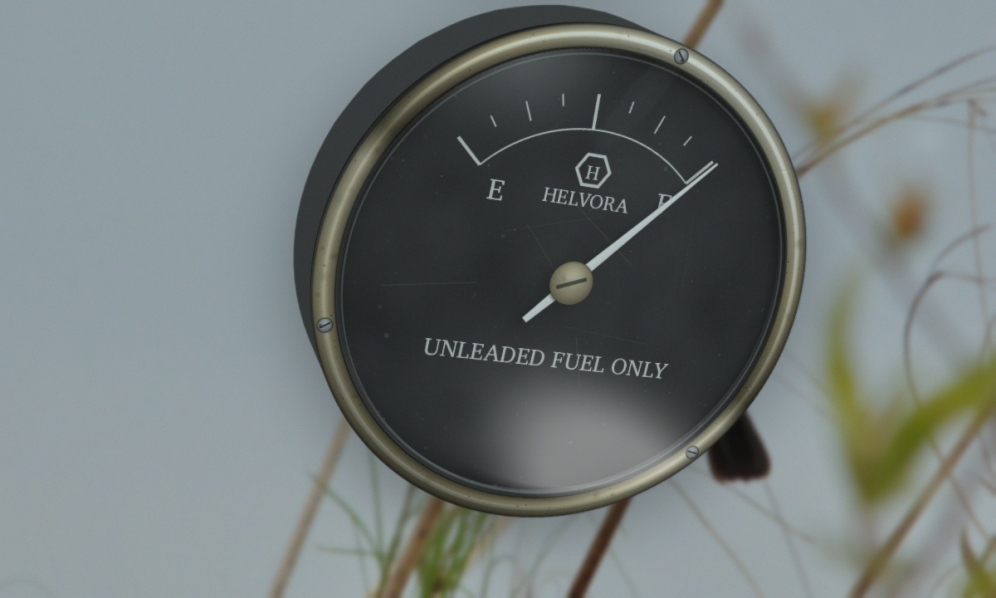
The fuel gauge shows 1
